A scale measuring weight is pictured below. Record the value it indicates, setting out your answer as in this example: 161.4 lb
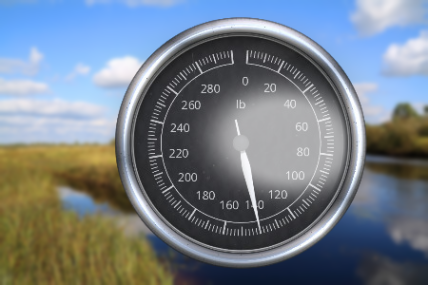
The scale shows 140 lb
